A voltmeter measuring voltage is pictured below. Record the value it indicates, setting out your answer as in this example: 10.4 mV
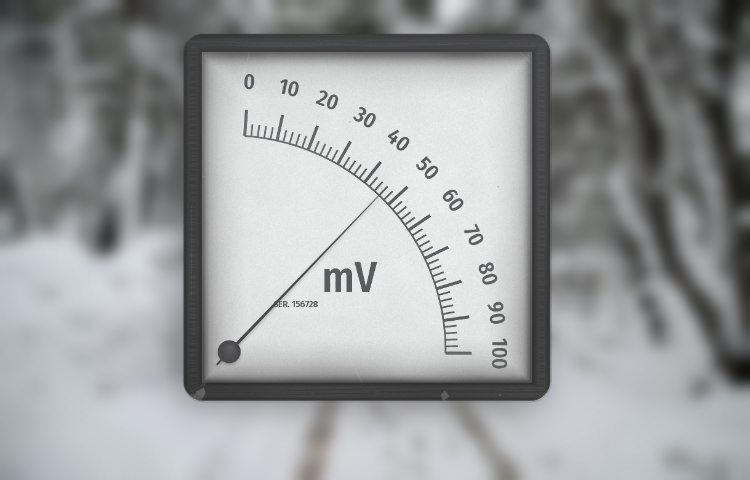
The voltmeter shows 46 mV
